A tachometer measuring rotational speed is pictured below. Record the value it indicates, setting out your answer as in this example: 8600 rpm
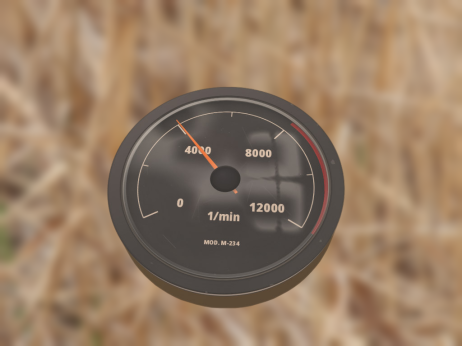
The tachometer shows 4000 rpm
